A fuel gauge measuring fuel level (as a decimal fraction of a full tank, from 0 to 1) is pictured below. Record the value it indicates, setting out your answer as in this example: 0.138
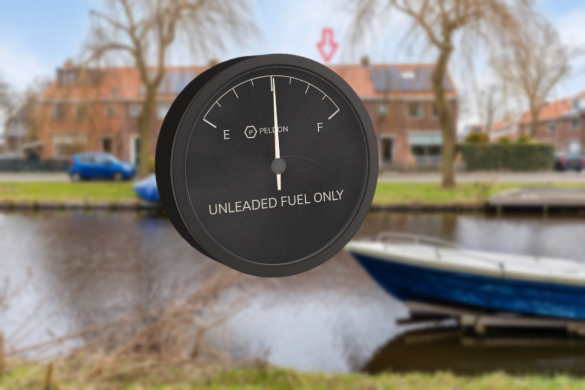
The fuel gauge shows 0.5
